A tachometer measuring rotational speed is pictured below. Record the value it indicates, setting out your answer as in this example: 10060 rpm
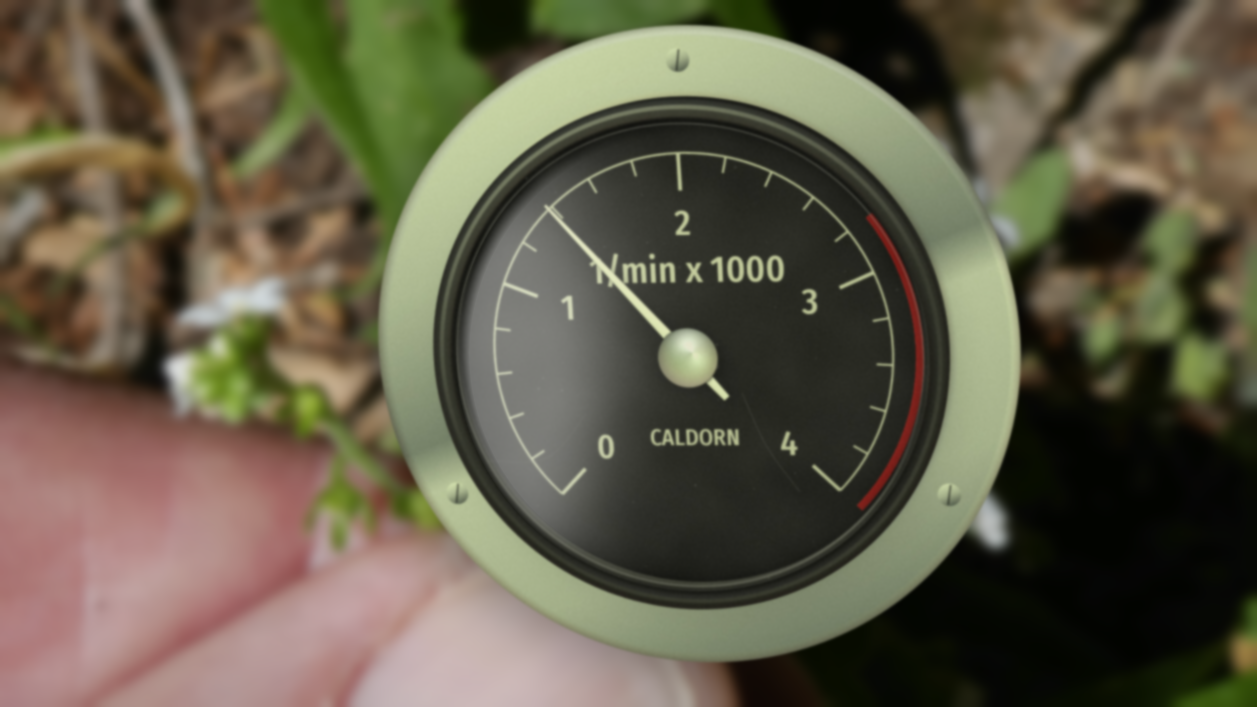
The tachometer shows 1400 rpm
